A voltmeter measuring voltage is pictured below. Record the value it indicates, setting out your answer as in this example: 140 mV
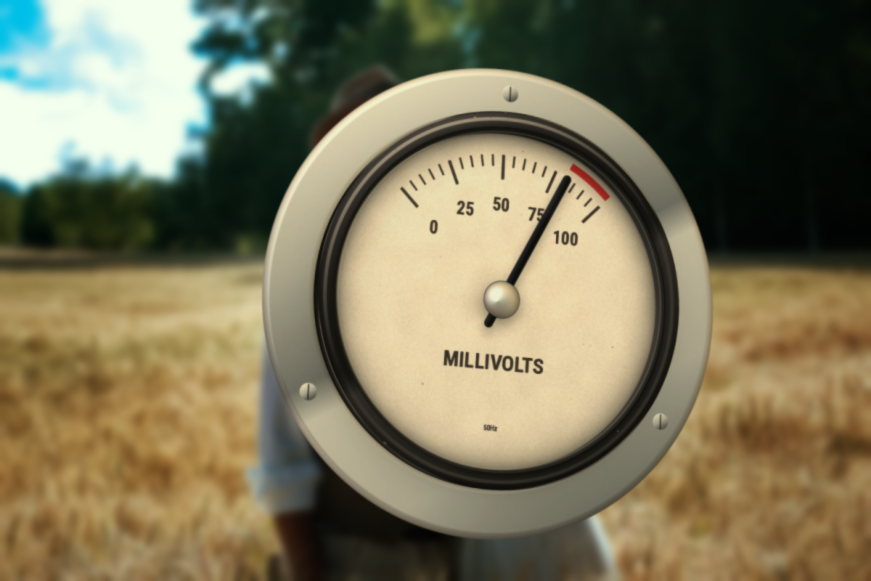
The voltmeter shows 80 mV
